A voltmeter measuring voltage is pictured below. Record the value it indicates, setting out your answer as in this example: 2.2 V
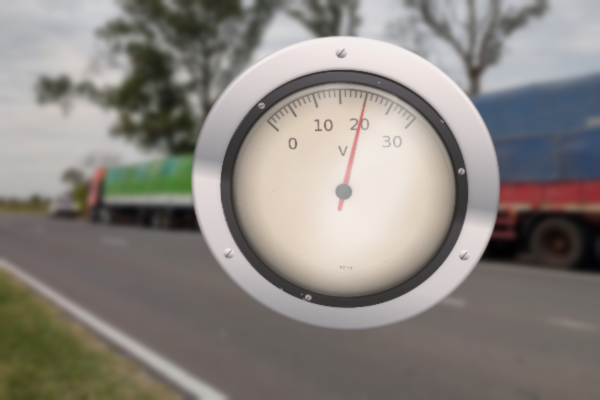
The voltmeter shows 20 V
